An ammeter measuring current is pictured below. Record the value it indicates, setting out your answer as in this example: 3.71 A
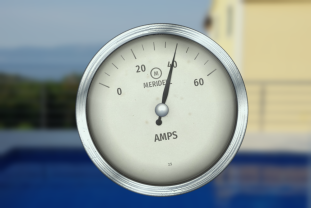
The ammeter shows 40 A
